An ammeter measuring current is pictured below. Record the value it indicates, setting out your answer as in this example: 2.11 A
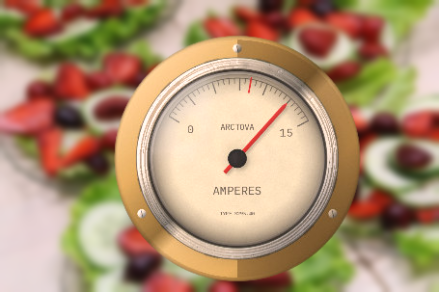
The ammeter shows 12.5 A
